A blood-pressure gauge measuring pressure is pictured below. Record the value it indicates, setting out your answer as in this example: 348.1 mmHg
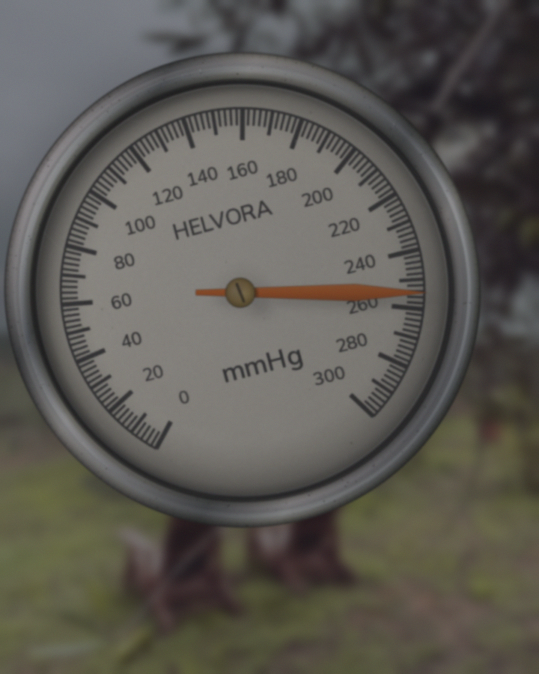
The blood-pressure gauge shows 254 mmHg
